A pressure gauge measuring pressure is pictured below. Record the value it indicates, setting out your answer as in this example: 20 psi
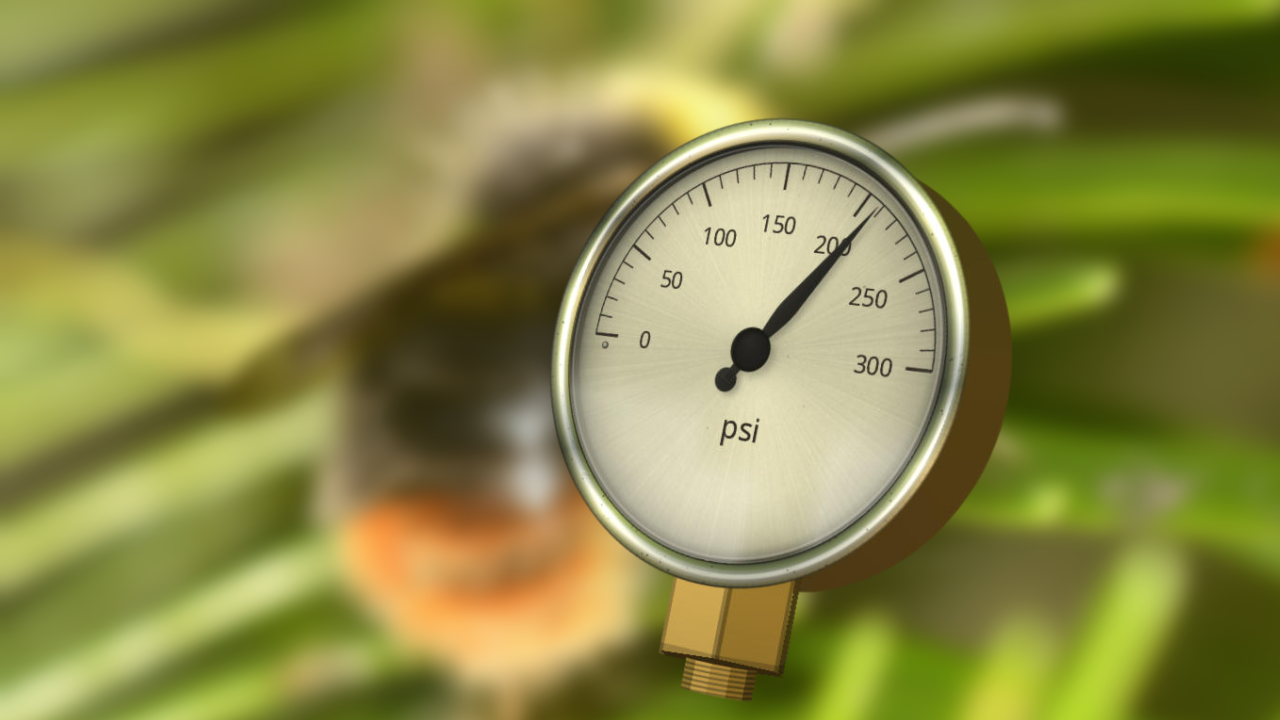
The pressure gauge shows 210 psi
